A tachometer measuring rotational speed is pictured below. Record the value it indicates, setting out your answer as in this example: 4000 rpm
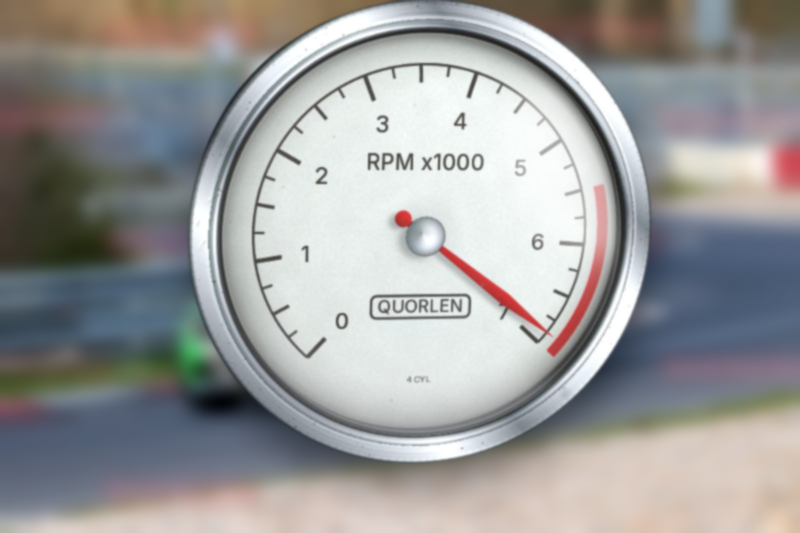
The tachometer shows 6875 rpm
